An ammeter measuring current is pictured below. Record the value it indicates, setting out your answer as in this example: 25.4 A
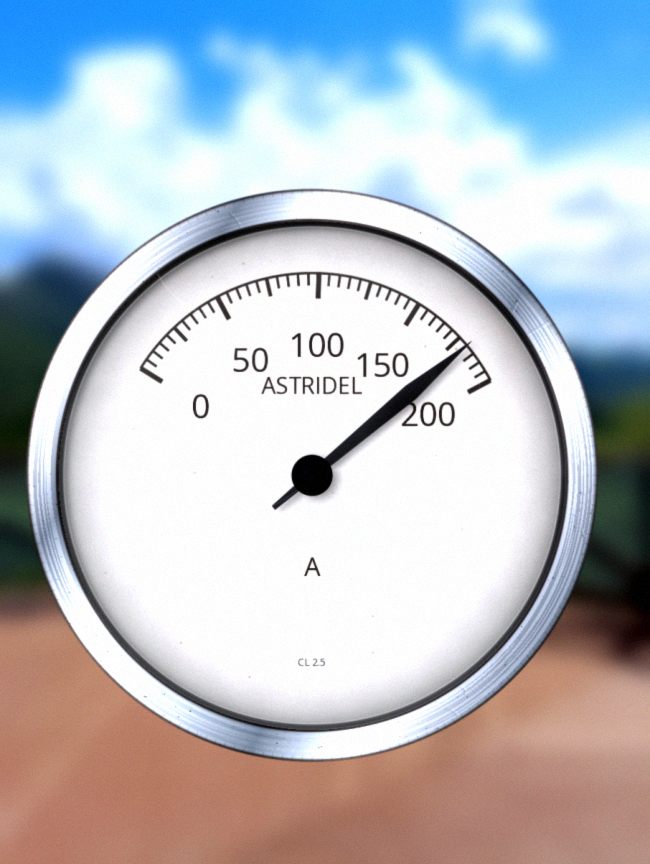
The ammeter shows 180 A
